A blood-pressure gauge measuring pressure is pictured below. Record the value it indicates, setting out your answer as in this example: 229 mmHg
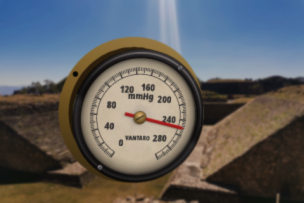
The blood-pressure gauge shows 250 mmHg
